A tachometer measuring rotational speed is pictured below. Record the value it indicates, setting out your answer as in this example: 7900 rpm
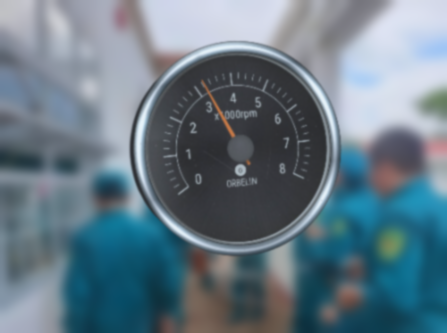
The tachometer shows 3200 rpm
